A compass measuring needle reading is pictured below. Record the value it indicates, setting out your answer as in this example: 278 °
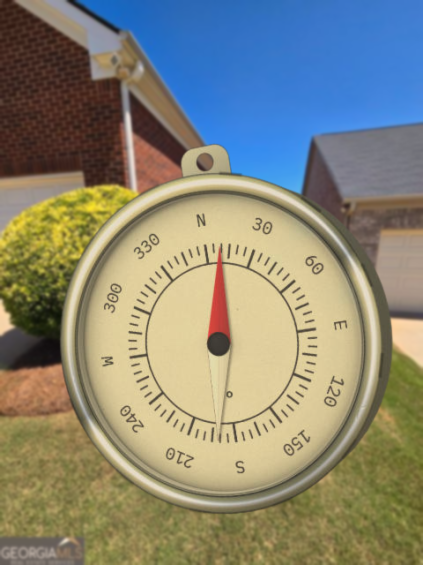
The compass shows 10 °
